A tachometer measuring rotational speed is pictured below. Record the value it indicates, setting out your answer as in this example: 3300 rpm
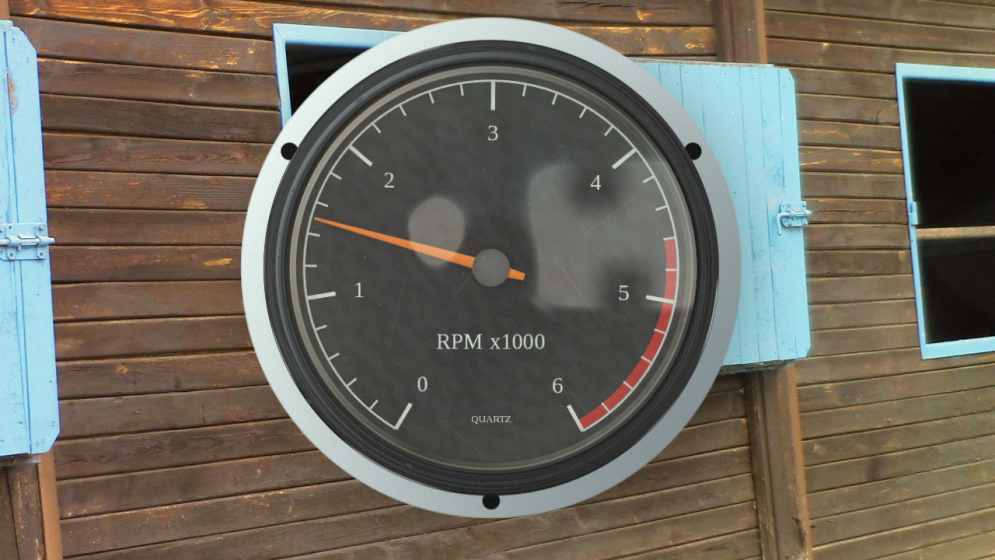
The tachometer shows 1500 rpm
